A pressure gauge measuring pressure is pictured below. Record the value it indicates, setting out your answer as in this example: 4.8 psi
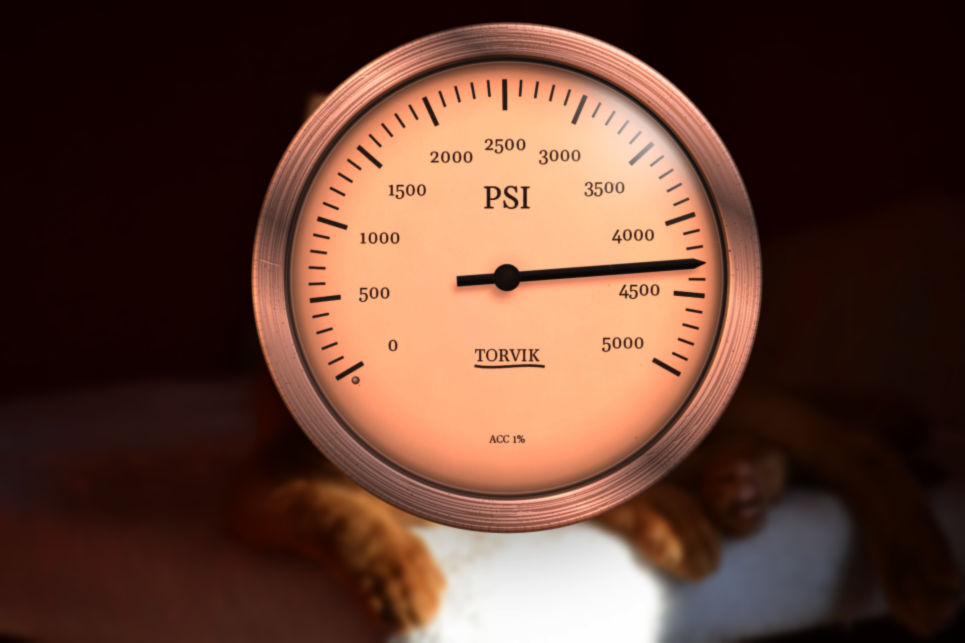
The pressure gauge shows 4300 psi
